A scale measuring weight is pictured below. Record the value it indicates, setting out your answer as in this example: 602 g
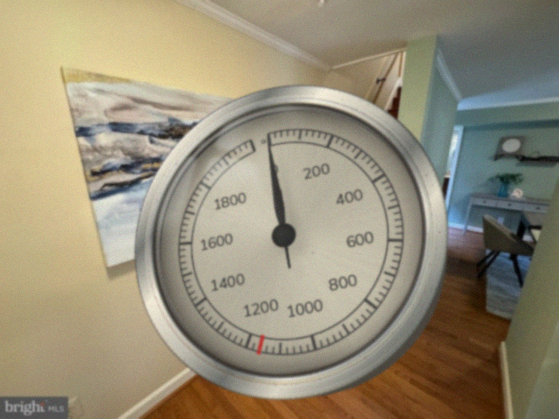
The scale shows 0 g
